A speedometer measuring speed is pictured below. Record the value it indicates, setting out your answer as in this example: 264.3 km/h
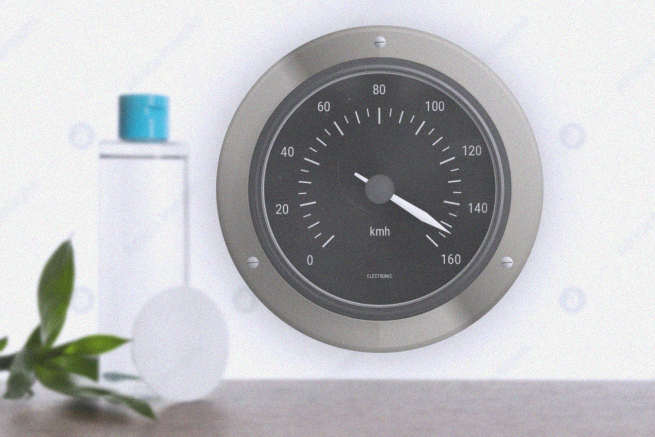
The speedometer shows 152.5 km/h
